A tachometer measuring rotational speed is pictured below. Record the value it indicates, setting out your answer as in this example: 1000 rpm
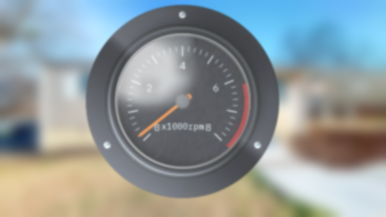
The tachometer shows 200 rpm
